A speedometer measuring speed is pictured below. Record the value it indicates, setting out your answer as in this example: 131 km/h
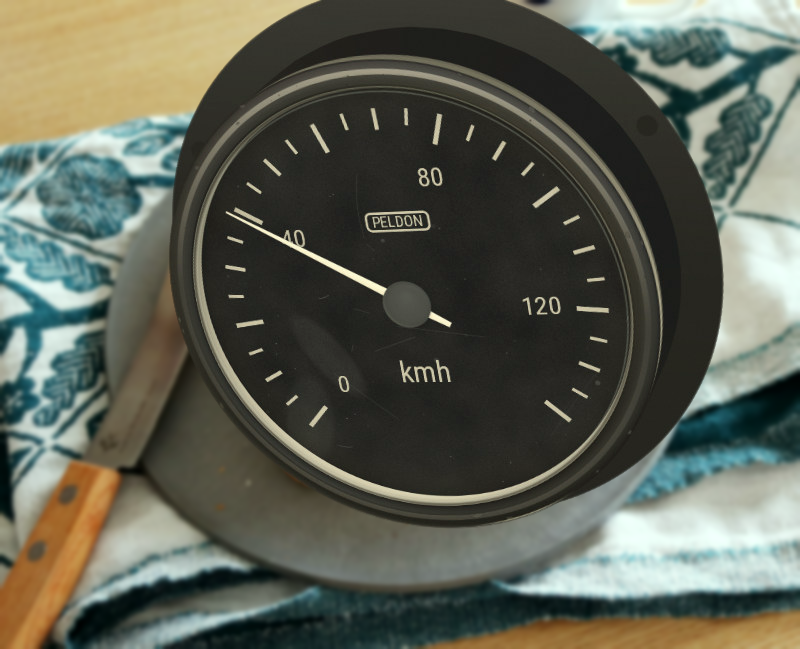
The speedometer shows 40 km/h
